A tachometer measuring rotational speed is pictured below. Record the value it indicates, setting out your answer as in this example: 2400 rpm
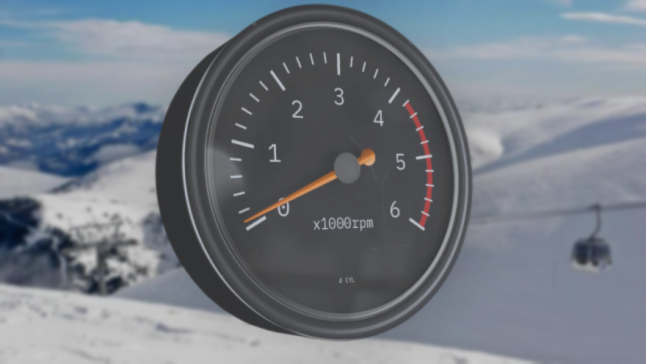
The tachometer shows 100 rpm
